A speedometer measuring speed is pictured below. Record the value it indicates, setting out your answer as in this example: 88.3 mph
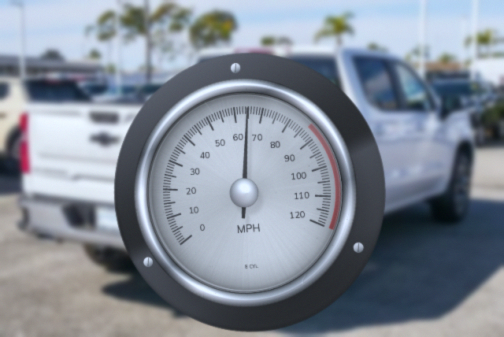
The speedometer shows 65 mph
